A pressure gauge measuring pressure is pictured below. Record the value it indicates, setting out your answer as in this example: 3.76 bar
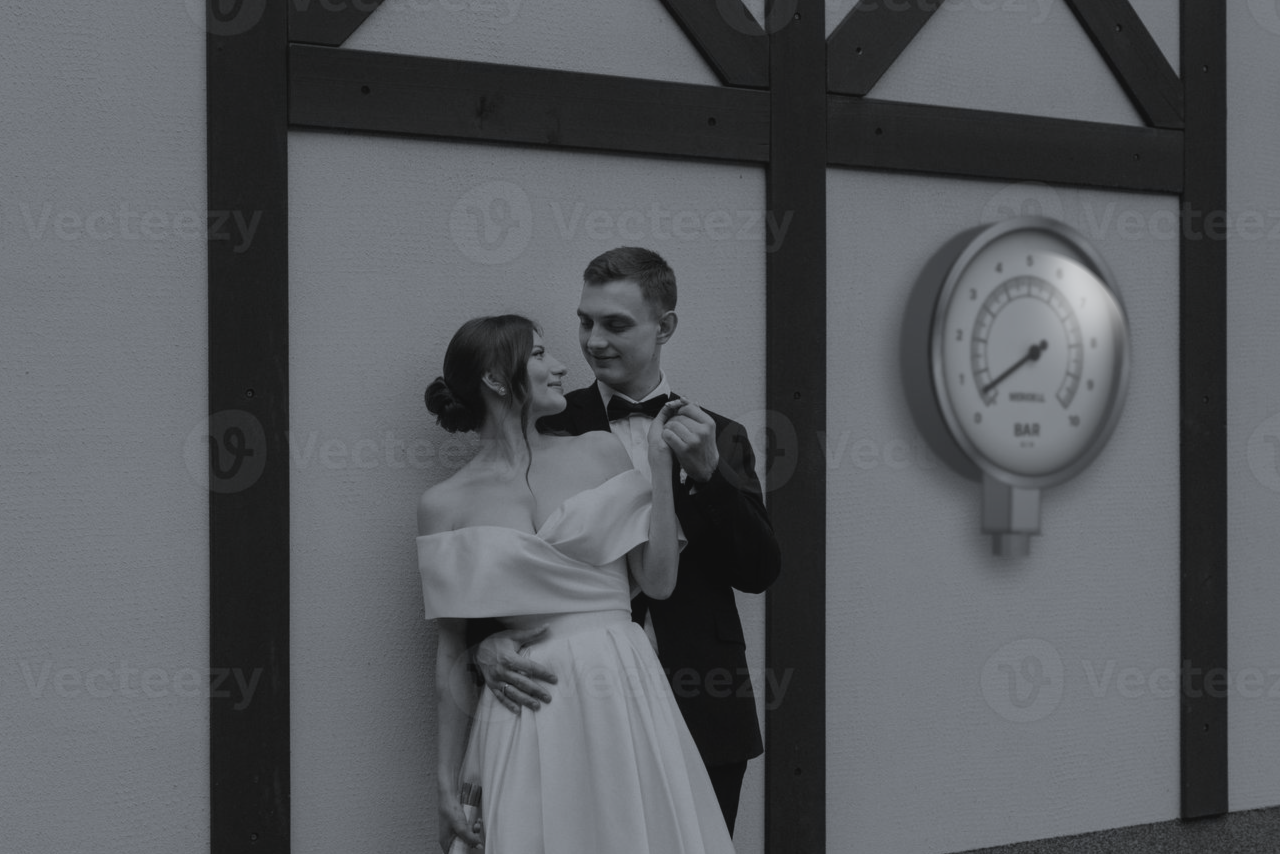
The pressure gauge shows 0.5 bar
